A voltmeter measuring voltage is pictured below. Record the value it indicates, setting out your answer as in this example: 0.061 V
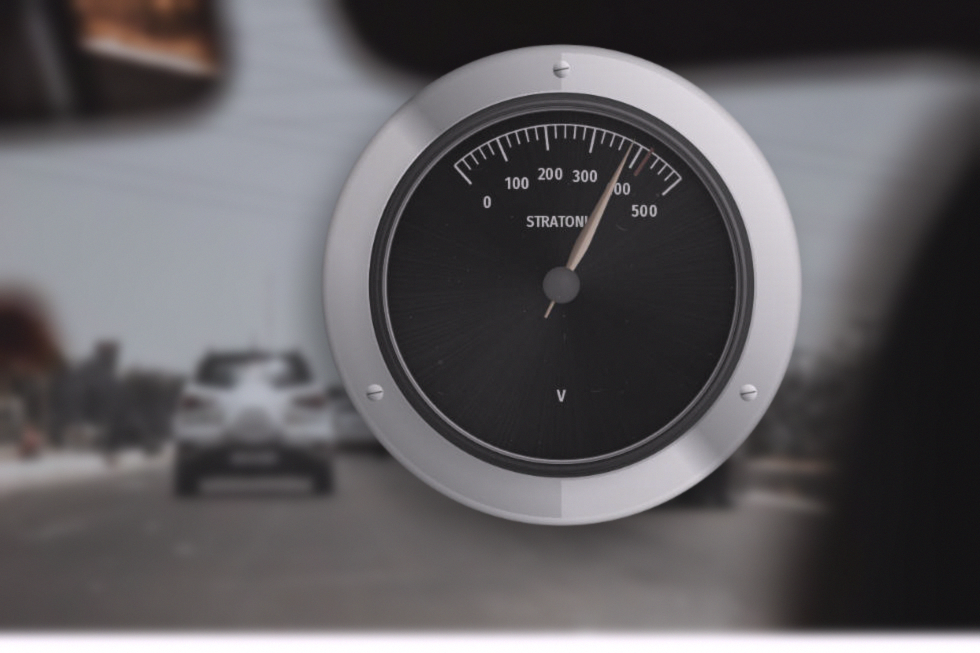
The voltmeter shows 380 V
